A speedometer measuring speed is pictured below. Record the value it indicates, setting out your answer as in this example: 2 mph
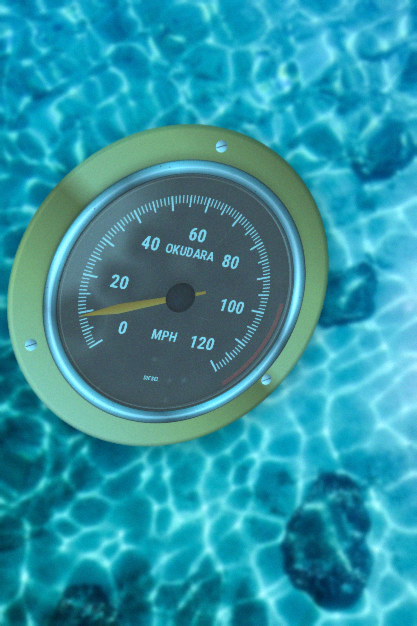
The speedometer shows 10 mph
